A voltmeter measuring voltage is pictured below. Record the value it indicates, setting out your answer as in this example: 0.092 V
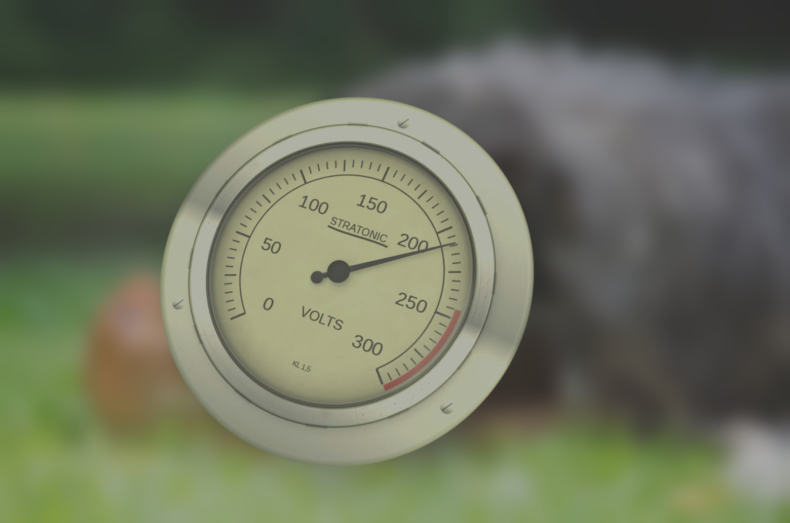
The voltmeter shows 210 V
